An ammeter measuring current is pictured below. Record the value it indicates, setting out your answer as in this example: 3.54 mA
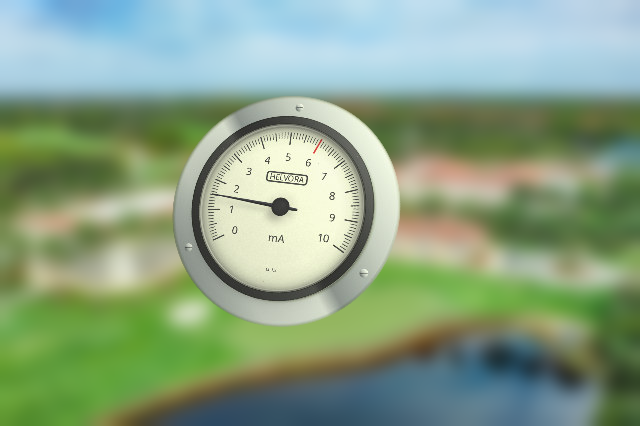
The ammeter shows 1.5 mA
